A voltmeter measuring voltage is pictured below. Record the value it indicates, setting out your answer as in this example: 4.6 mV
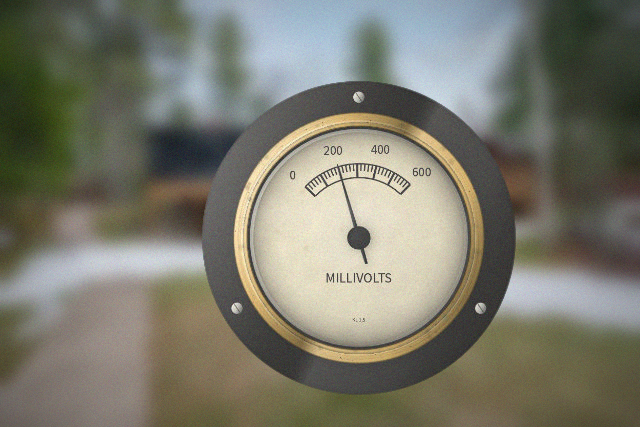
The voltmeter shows 200 mV
